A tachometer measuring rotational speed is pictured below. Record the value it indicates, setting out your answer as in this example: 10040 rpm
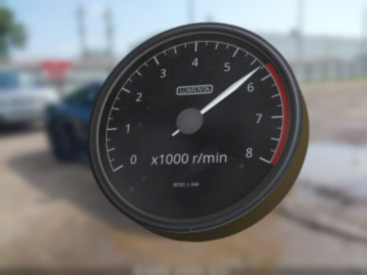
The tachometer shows 5750 rpm
